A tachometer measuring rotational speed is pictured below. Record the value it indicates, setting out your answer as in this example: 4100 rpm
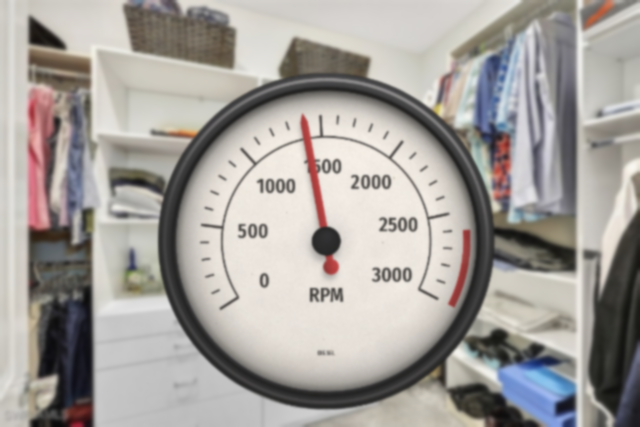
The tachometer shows 1400 rpm
